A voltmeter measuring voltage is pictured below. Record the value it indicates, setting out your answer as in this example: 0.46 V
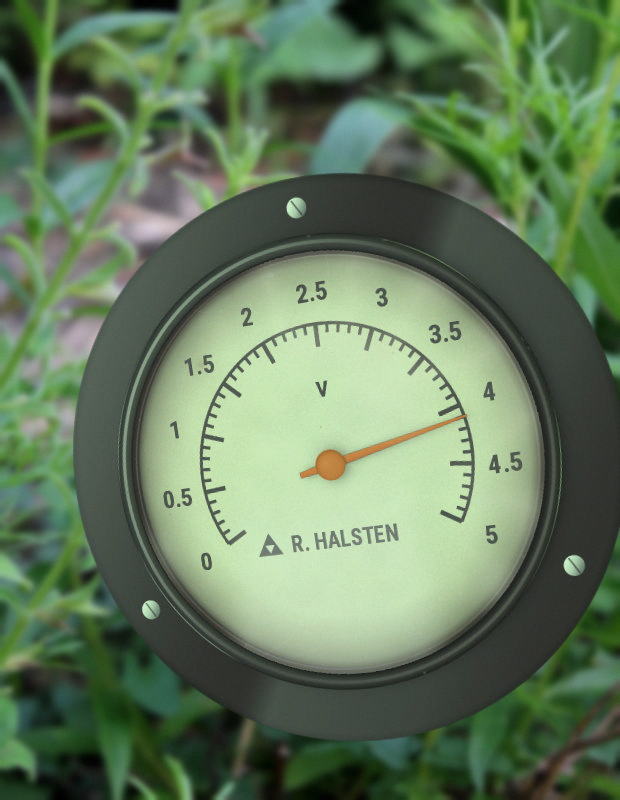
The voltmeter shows 4.1 V
